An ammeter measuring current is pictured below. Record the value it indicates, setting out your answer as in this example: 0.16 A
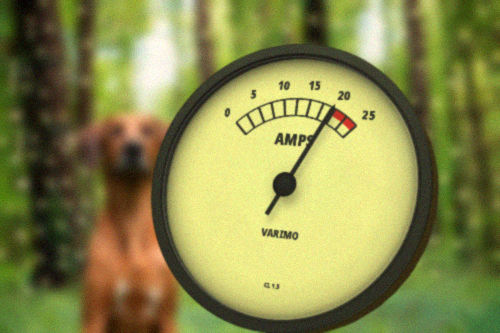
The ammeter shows 20 A
